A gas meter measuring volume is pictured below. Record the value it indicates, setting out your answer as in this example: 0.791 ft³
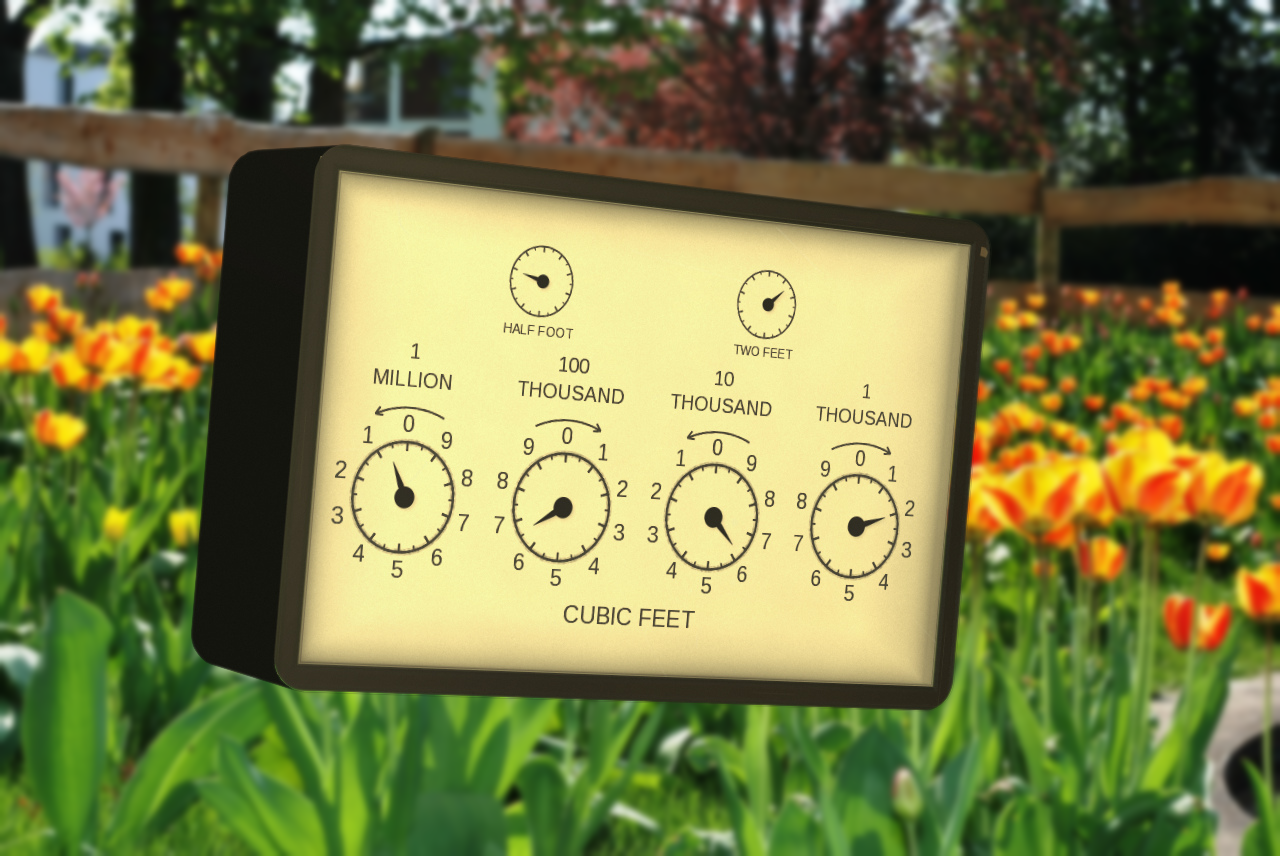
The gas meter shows 66200 ft³
